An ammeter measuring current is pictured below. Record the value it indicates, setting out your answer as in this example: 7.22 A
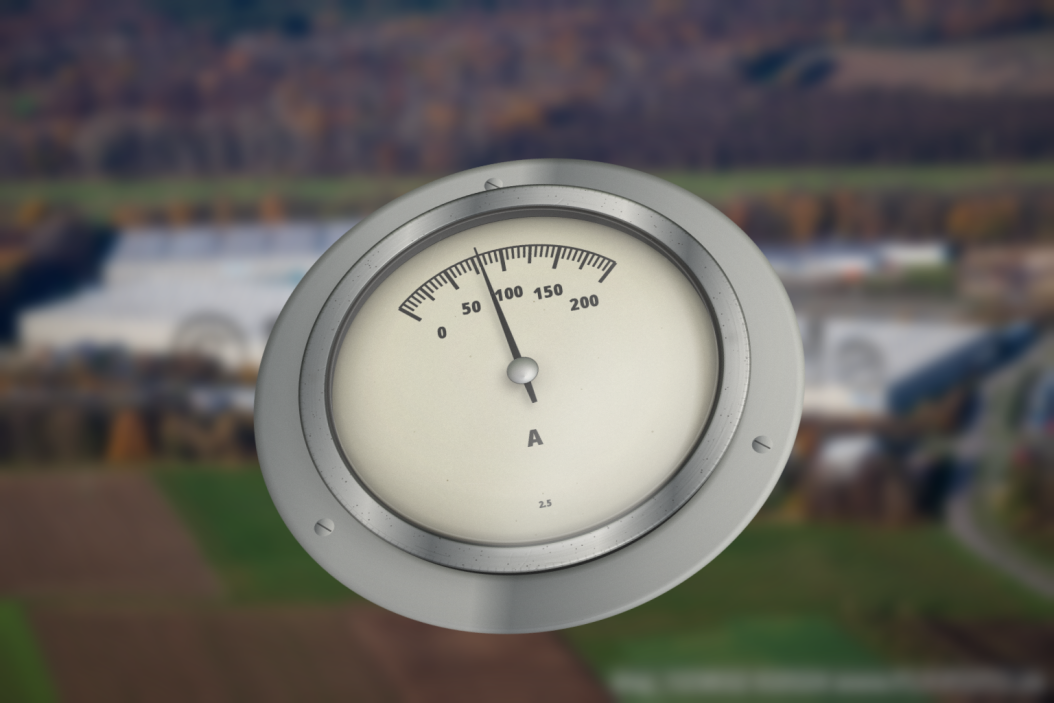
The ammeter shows 80 A
